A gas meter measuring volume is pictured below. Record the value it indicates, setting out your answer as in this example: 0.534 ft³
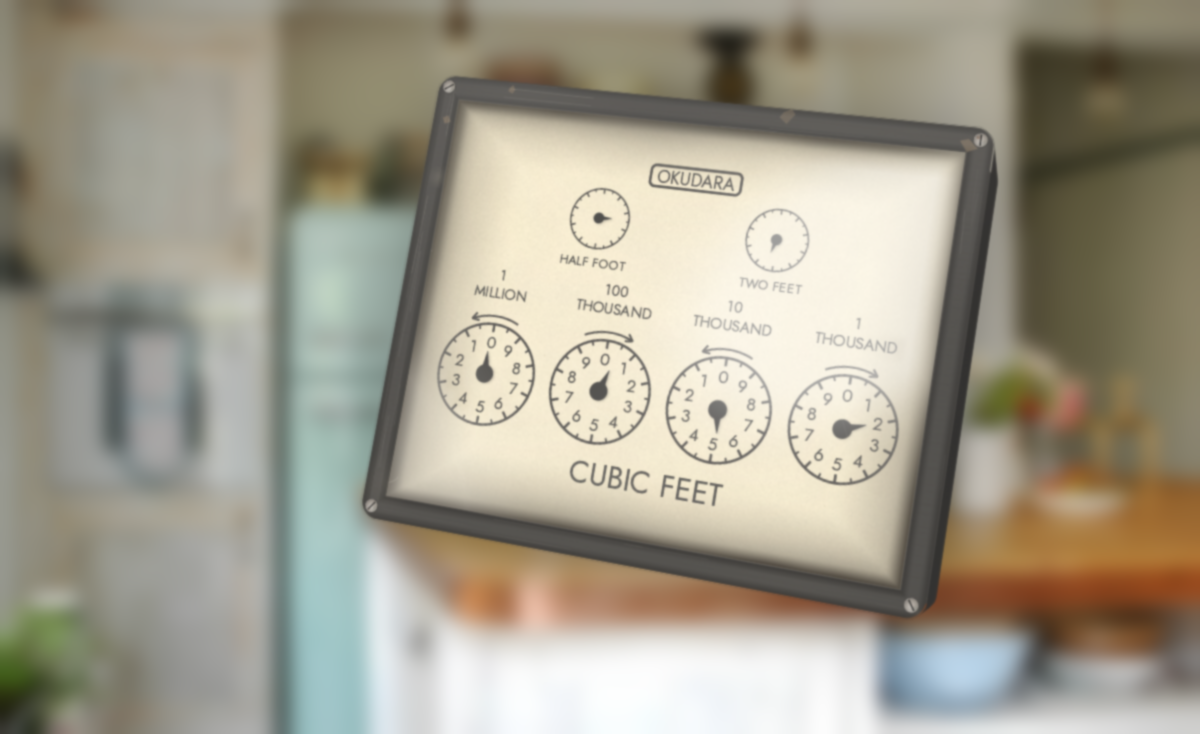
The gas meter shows 5200 ft³
